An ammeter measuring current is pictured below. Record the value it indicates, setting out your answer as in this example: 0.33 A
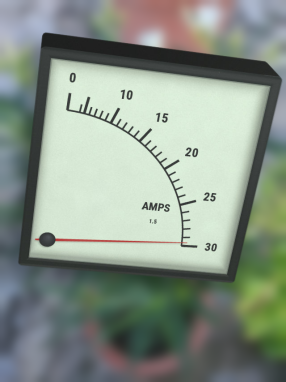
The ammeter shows 29.5 A
